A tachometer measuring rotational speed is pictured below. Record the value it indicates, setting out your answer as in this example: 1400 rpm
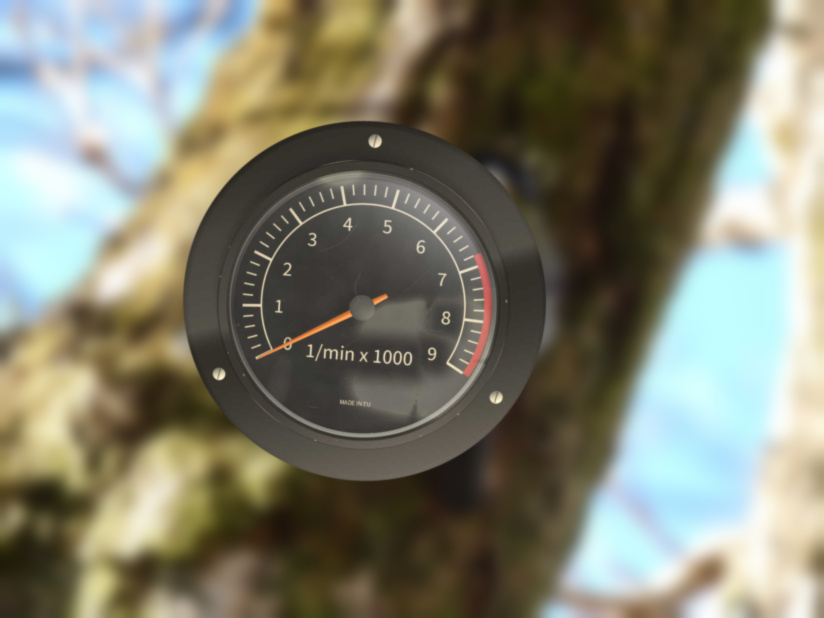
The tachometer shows 0 rpm
